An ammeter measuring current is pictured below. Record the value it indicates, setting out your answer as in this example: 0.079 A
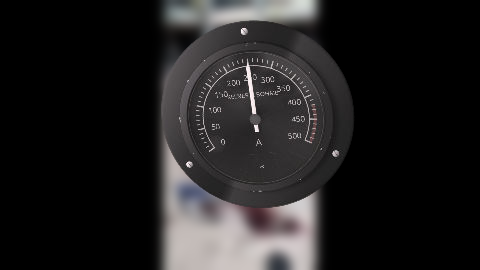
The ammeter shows 250 A
